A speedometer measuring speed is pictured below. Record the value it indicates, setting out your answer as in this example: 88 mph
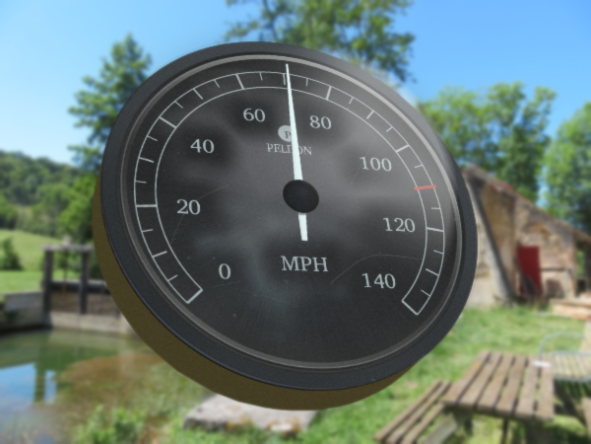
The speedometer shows 70 mph
